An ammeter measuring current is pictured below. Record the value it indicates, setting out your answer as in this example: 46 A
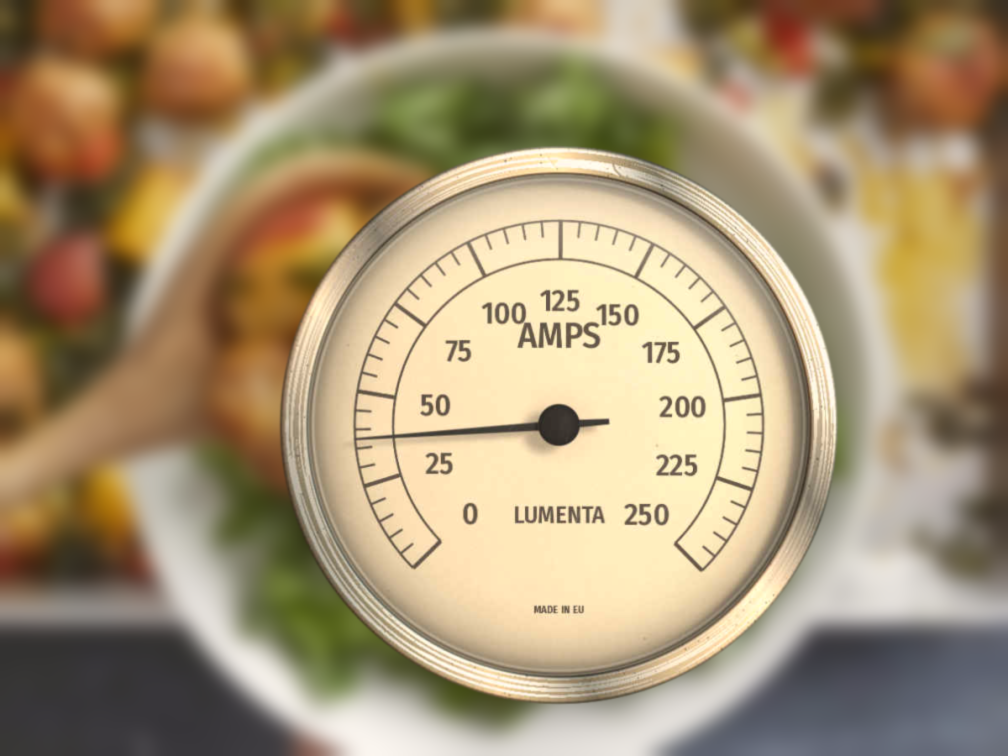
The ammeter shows 37.5 A
